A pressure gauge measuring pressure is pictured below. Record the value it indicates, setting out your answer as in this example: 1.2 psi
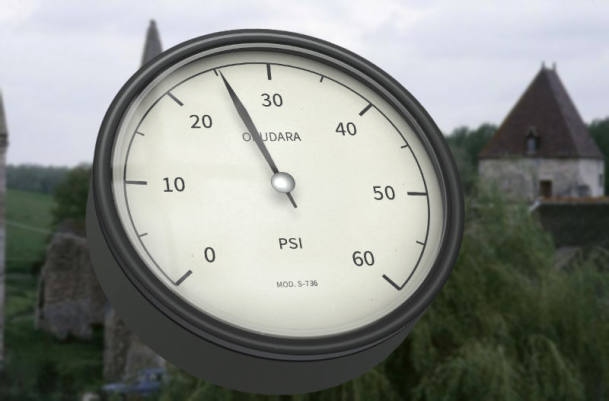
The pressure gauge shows 25 psi
